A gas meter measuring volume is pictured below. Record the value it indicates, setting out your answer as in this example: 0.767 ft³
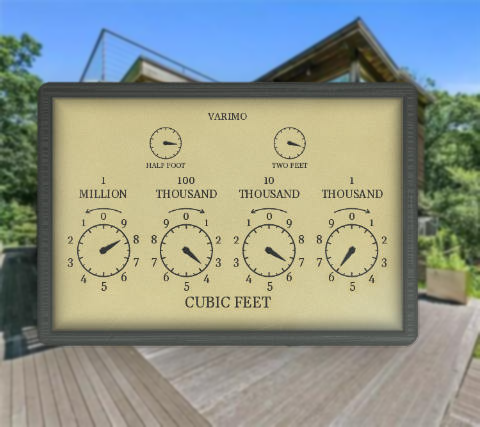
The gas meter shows 836600 ft³
